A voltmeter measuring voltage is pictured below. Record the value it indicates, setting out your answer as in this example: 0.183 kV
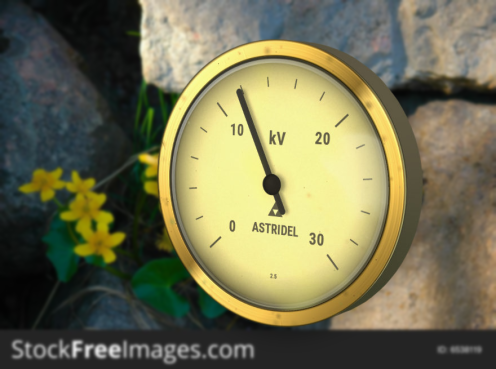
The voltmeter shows 12 kV
